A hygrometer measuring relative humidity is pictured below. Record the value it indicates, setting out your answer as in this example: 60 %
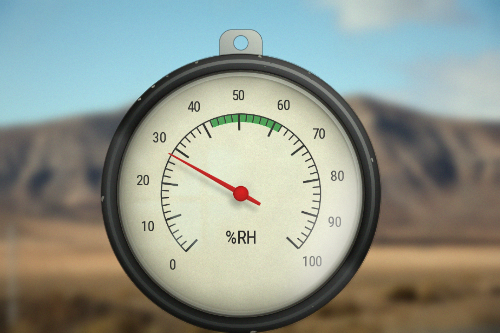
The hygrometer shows 28 %
